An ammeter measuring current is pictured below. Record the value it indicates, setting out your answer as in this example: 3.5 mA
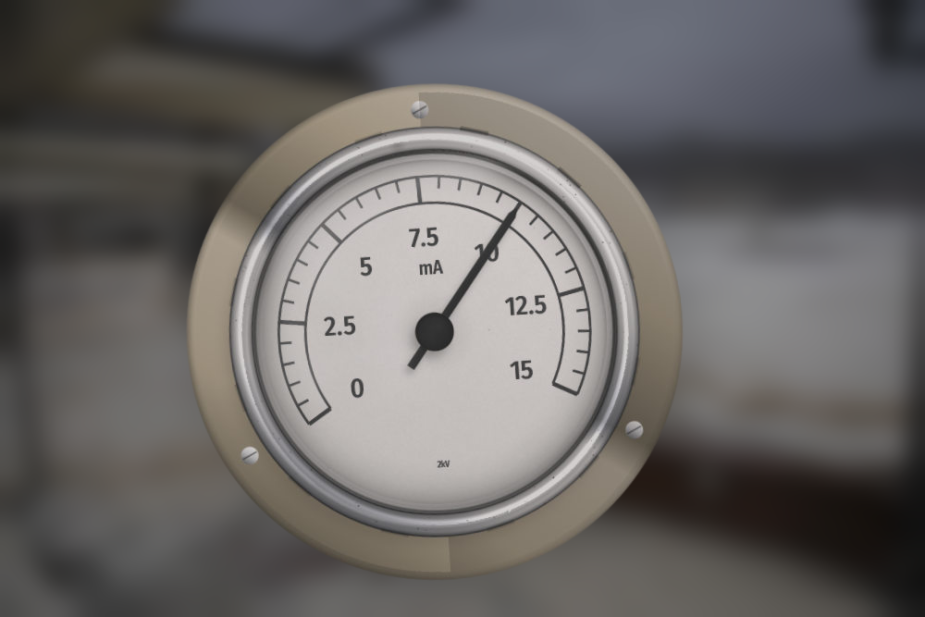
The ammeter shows 10 mA
